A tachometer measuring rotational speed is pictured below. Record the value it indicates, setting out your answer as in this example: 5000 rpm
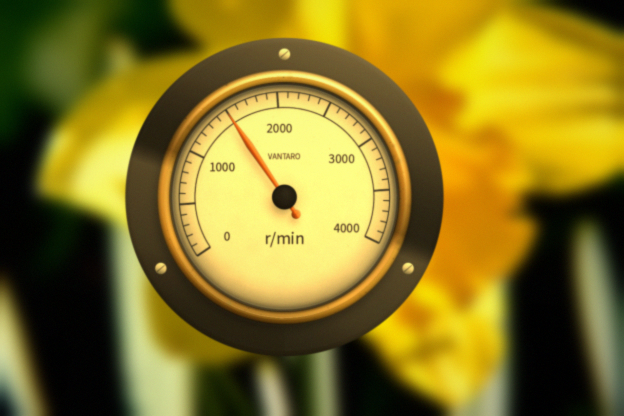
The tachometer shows 1500 rpm
